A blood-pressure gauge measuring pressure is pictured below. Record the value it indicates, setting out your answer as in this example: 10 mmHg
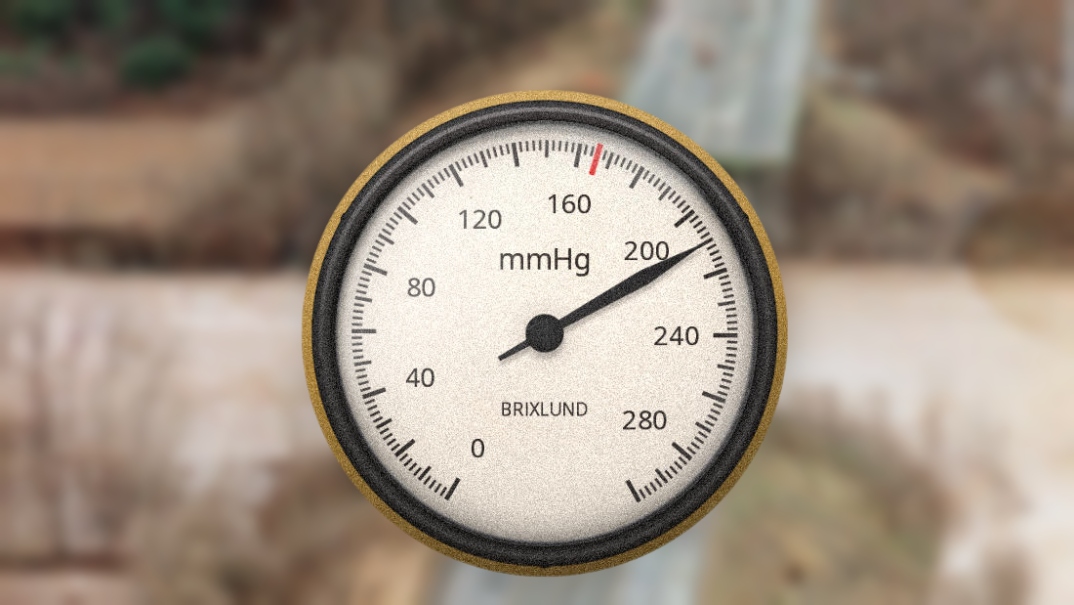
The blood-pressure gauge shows 210 mmHg
